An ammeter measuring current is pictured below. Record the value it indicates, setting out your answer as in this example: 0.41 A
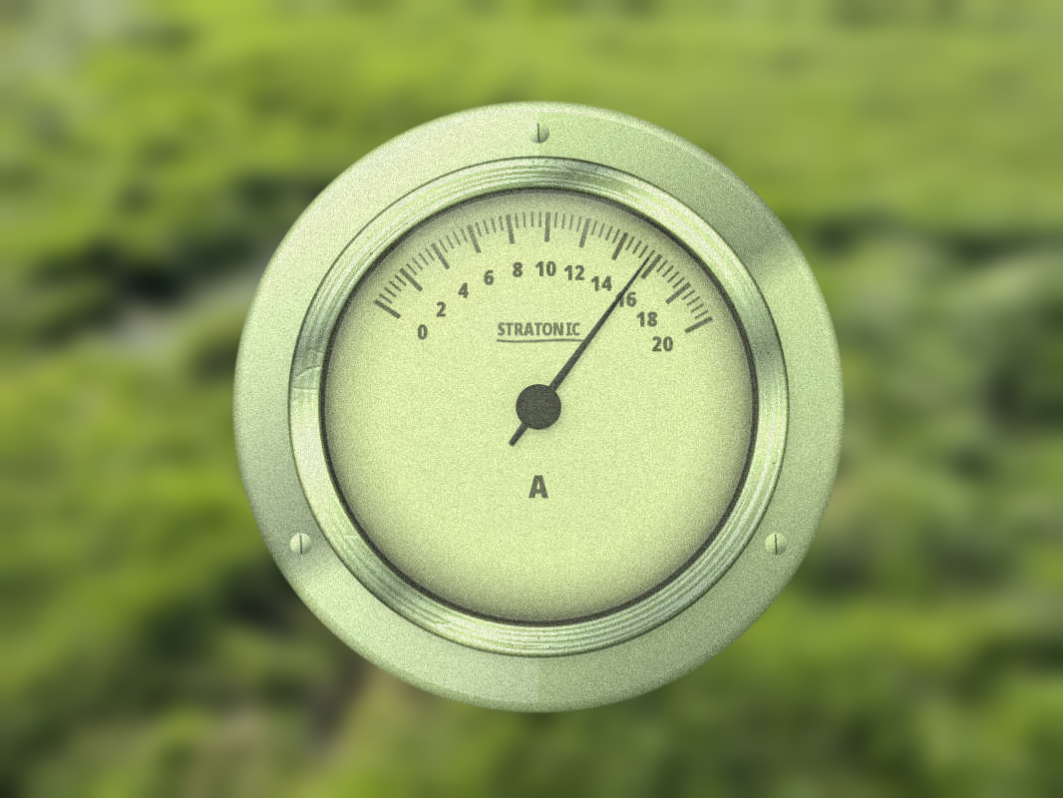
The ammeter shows 15.6 A
